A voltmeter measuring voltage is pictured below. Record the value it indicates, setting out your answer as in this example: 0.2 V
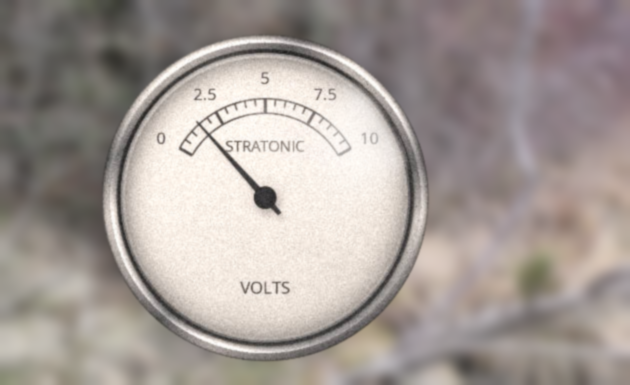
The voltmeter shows 1.5 V
